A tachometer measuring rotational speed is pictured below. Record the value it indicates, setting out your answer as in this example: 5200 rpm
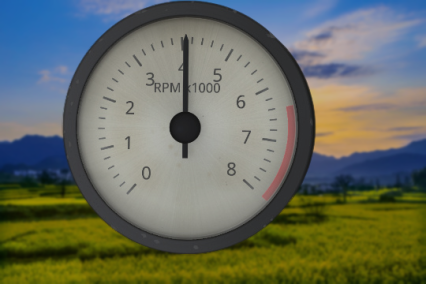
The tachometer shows 4100 rpm
